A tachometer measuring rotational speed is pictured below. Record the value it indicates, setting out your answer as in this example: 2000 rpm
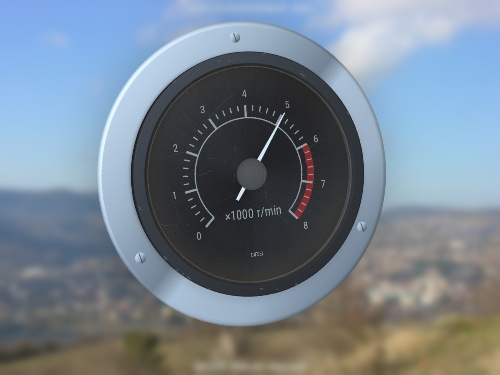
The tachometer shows 5000 rpm
